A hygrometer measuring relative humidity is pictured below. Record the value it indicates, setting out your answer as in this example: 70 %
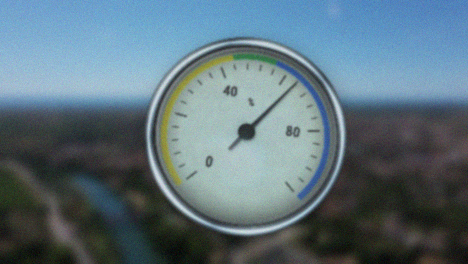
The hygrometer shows 64 %
